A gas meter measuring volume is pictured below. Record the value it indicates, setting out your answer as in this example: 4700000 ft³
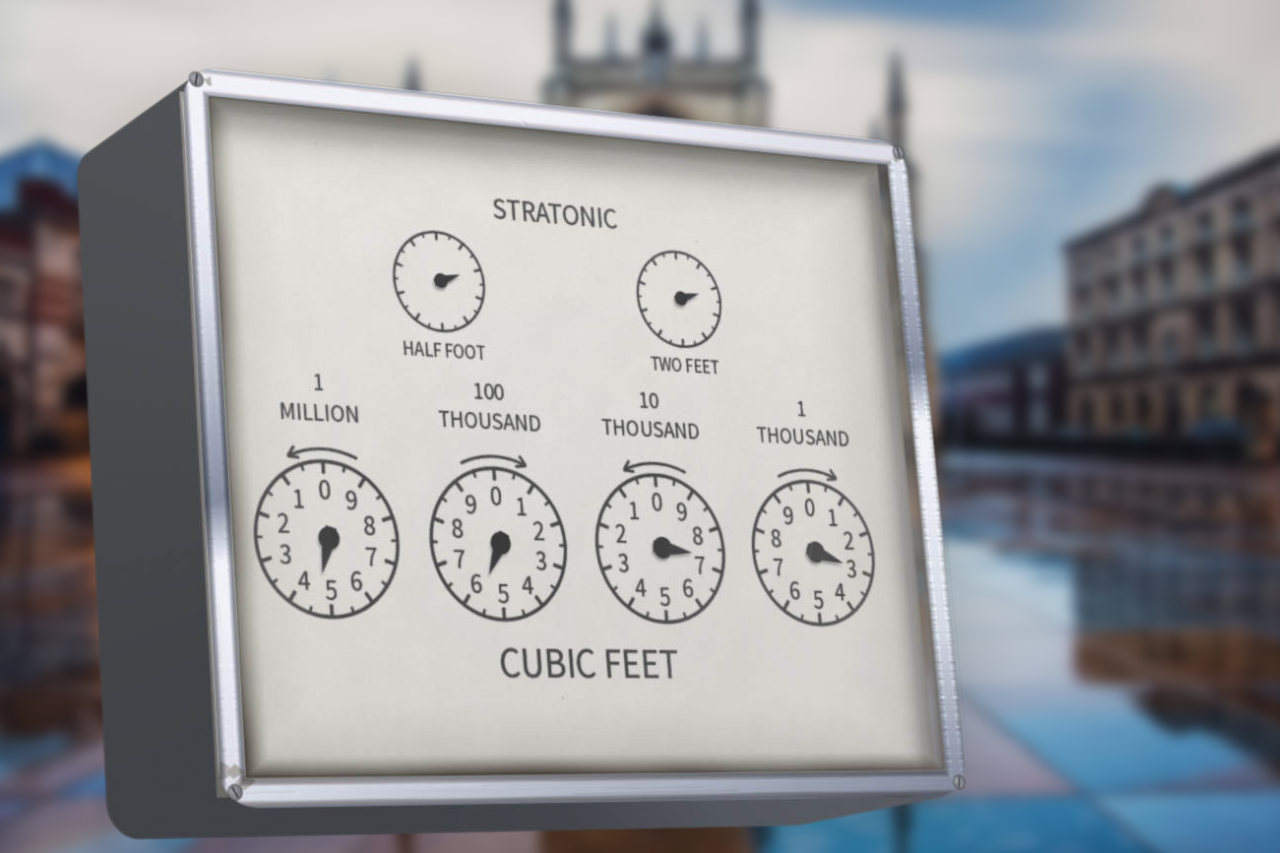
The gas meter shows 457300 ft³
